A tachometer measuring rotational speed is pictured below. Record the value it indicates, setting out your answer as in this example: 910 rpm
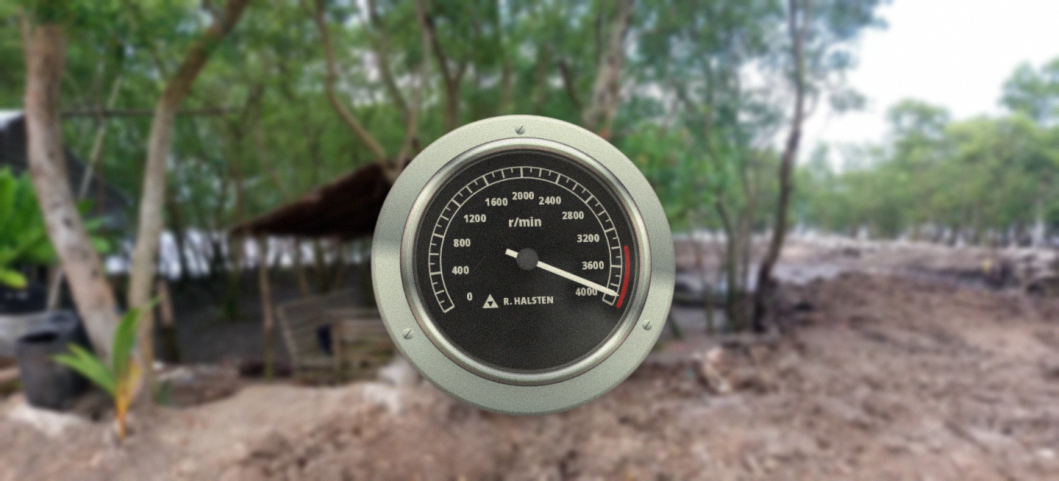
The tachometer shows 3900 rpm
